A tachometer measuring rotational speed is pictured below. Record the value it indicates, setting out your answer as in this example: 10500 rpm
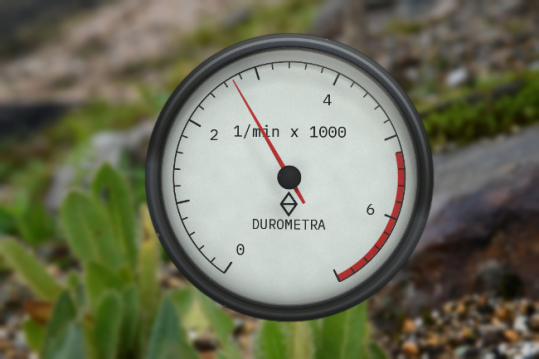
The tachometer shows 2700 rpm
